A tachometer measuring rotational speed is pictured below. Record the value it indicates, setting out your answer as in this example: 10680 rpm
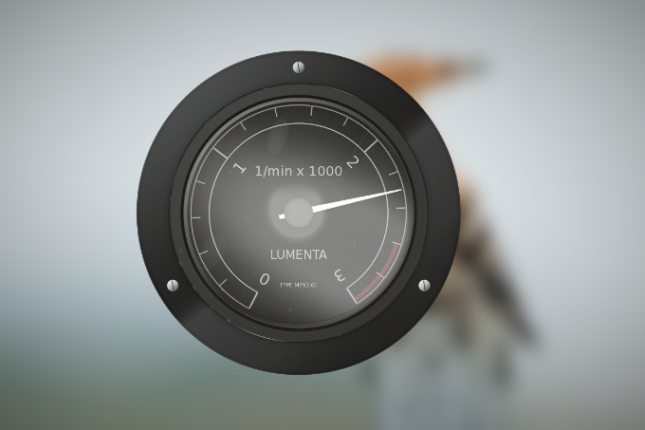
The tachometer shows 2300 rpm
